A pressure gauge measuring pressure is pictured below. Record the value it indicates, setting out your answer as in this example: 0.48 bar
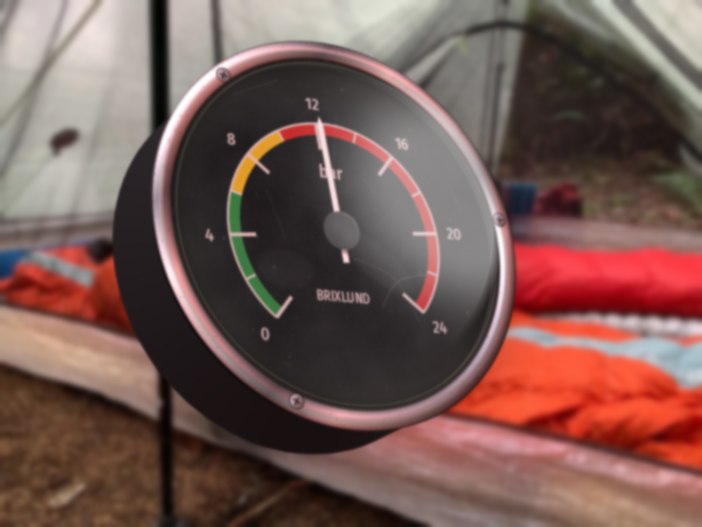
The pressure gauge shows 12 bar
